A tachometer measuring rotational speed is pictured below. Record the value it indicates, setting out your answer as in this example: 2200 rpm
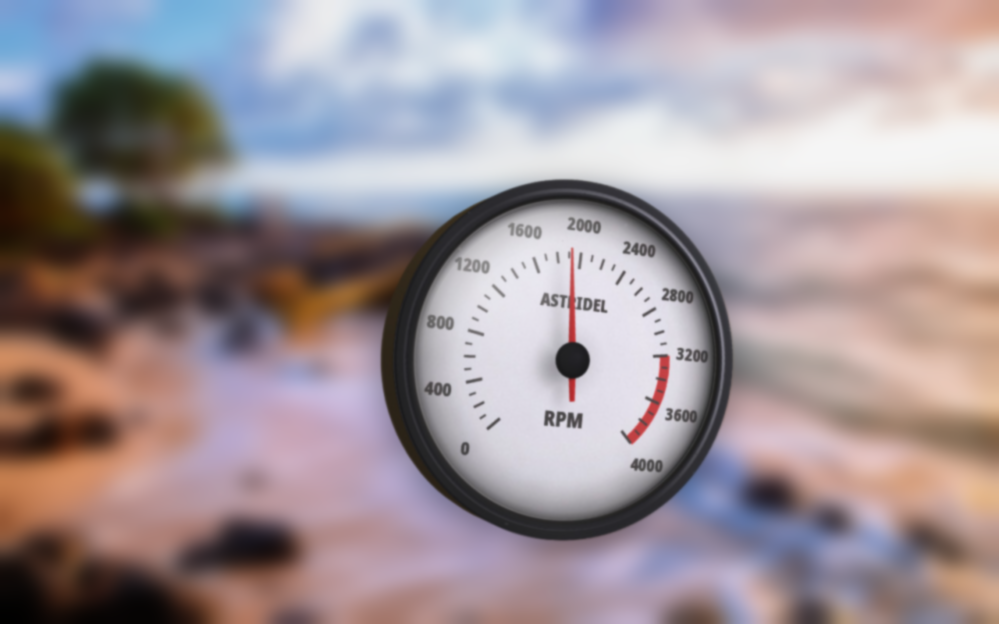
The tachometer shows 1900 rpm
